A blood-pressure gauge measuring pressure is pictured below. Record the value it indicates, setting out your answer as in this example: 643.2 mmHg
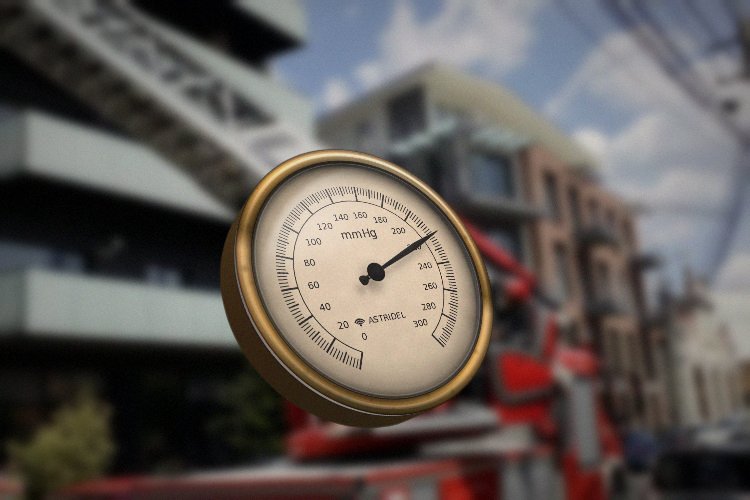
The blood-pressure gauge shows 220 mmHg
